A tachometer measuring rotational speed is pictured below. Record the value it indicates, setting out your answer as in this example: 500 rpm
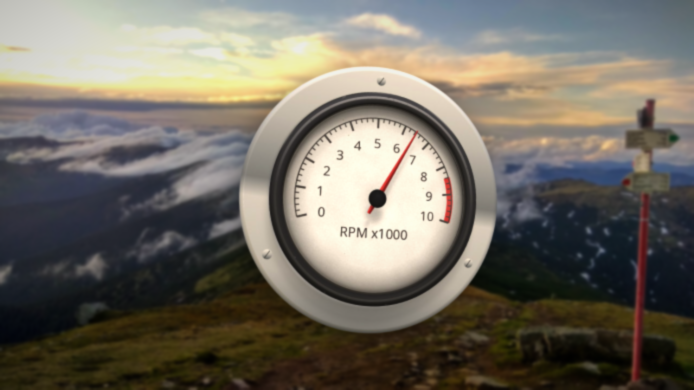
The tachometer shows 6400 rpm
